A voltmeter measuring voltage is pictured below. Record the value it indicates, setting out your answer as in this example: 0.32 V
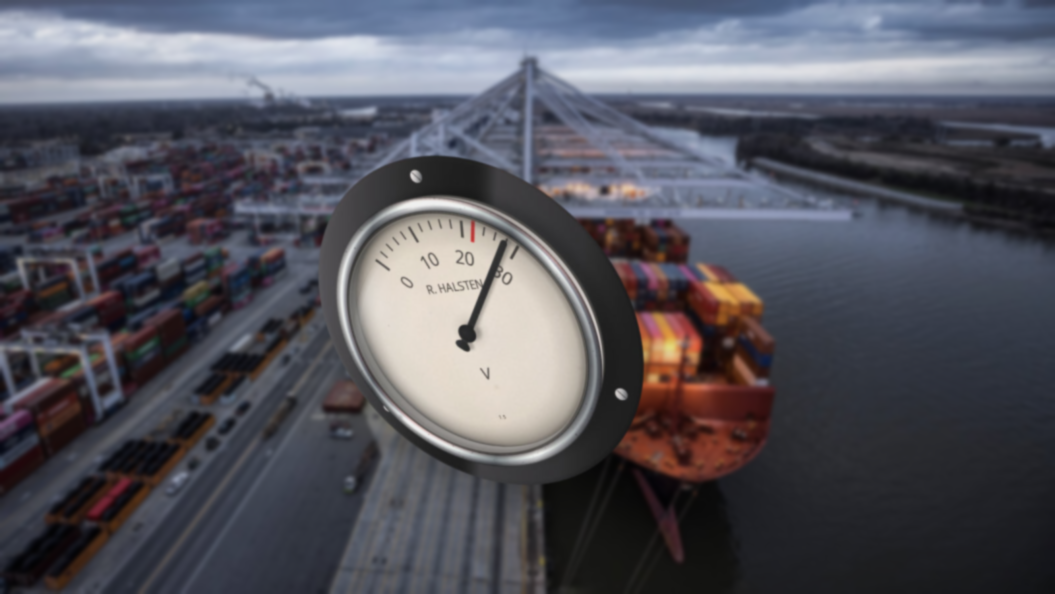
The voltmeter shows 28 V
